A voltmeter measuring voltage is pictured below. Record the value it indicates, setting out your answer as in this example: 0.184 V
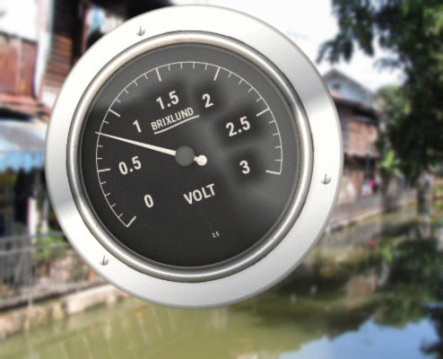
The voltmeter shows 0.8 V
